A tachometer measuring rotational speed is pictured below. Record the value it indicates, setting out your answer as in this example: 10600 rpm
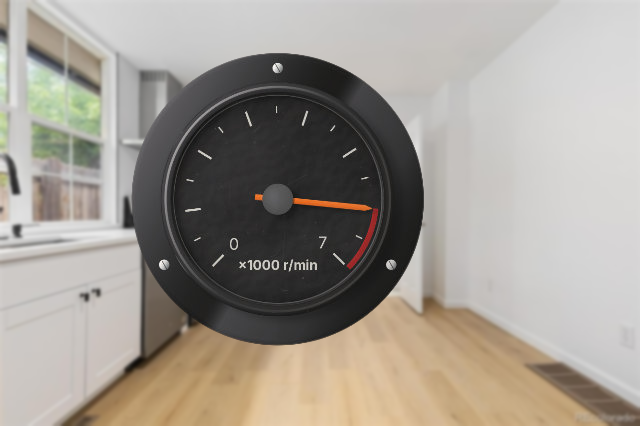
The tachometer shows 6000 rpm
